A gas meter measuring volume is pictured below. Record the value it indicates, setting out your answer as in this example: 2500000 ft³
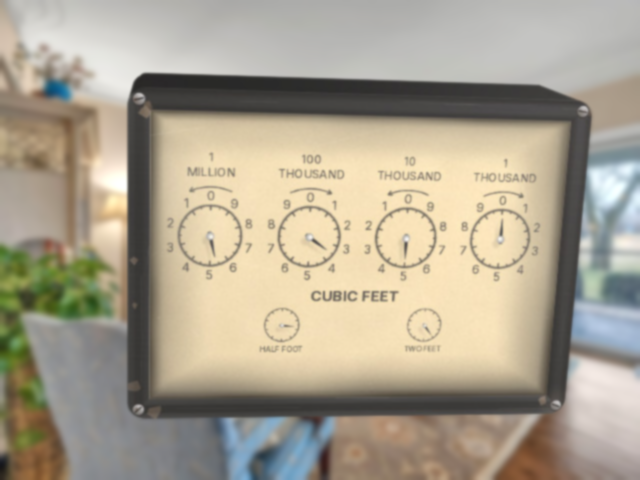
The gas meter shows 535000 ft³
